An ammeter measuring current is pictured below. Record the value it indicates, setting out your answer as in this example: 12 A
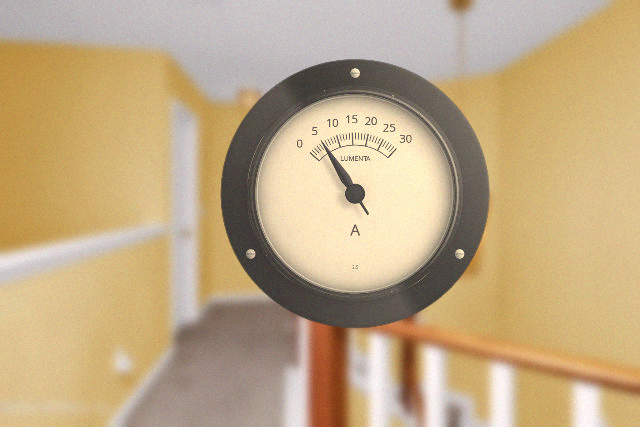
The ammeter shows 5 A
